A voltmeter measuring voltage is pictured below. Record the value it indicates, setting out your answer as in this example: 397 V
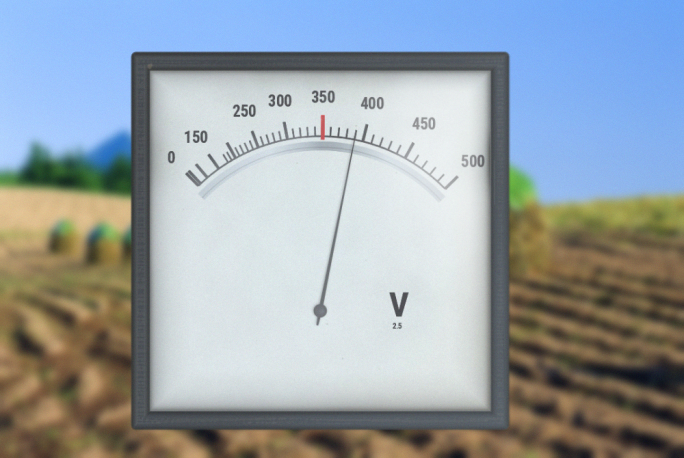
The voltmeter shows 390 V
